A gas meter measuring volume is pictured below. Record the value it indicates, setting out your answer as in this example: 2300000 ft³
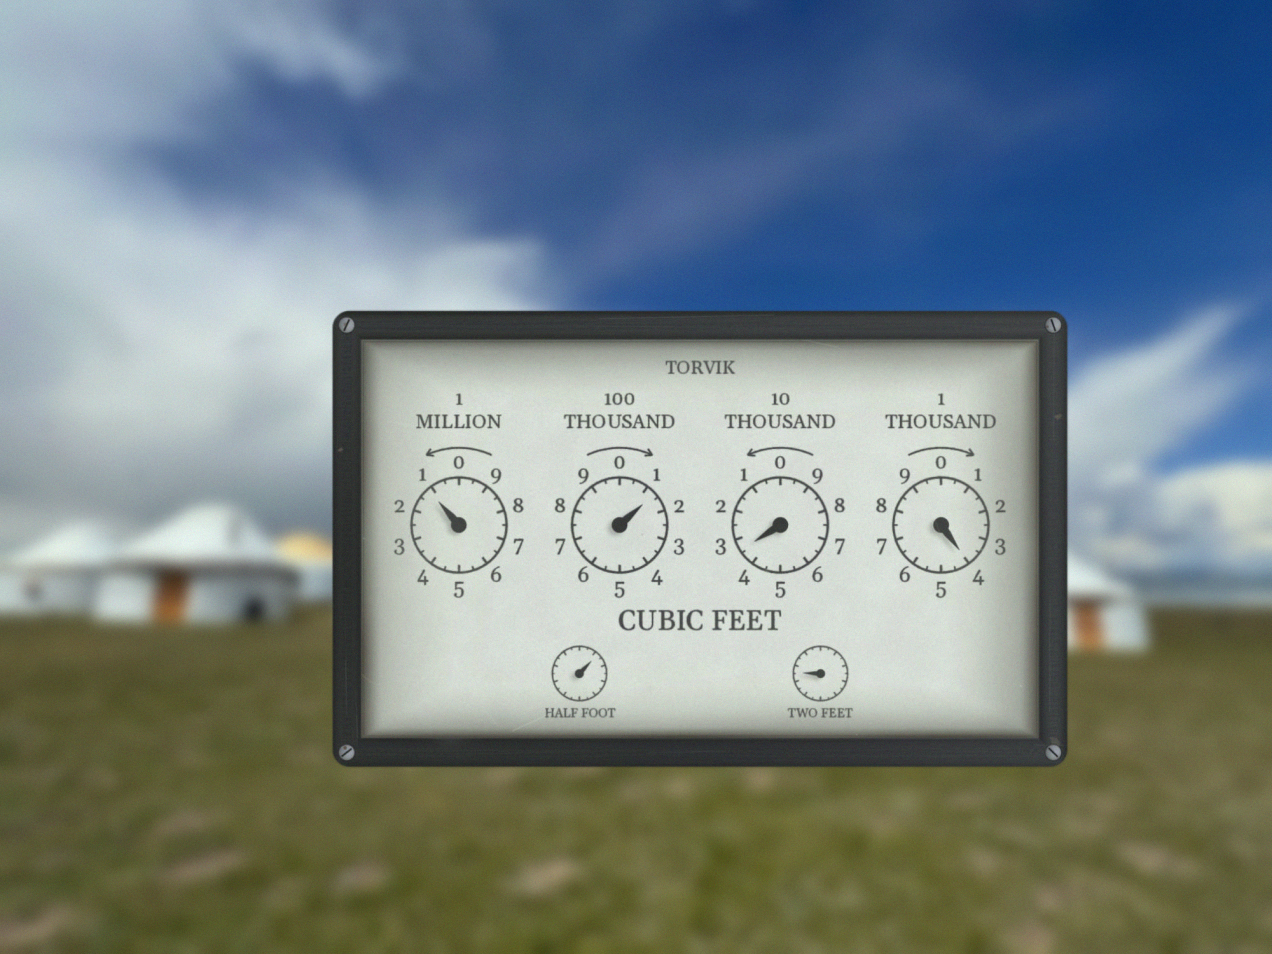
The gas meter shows 113400 ft³
